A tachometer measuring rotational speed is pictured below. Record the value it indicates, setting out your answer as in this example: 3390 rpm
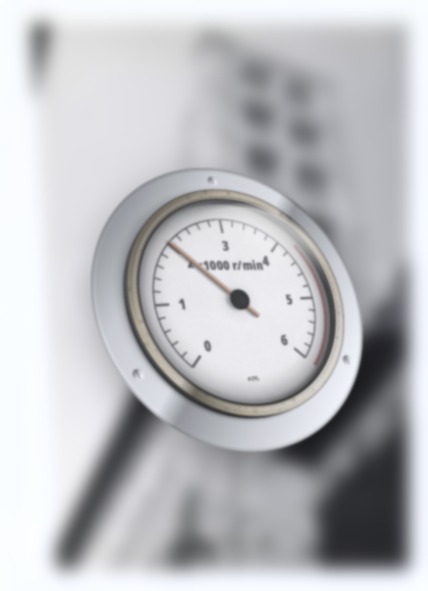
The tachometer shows 2000 rpm
